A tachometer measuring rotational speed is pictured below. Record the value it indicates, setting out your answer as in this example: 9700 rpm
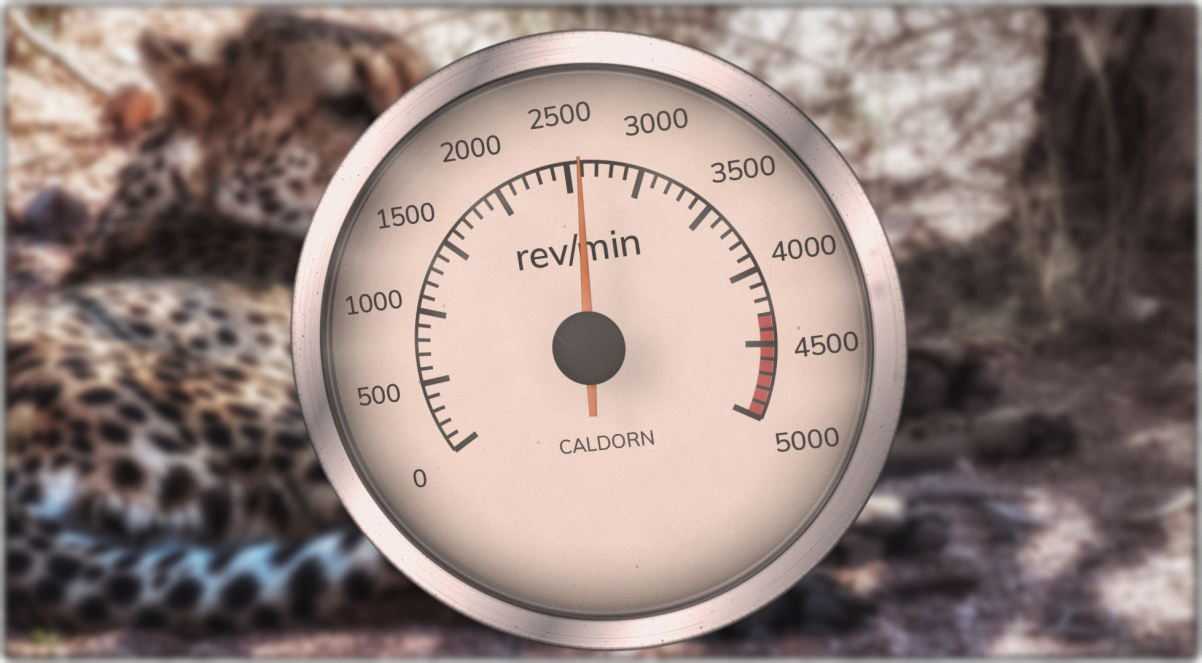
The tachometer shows 2600 rpm
